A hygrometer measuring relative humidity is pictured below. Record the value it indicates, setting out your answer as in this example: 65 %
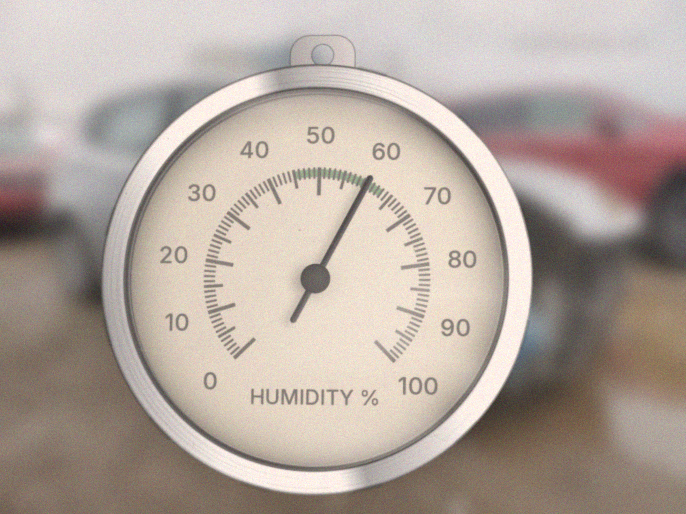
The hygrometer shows 60 %
